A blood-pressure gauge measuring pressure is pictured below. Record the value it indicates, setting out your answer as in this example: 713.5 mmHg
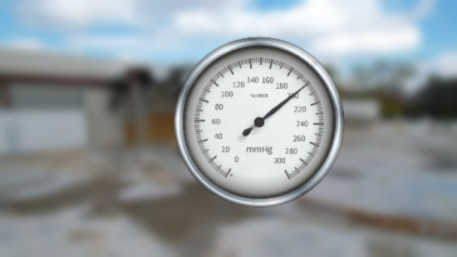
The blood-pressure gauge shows 200 mmHg
